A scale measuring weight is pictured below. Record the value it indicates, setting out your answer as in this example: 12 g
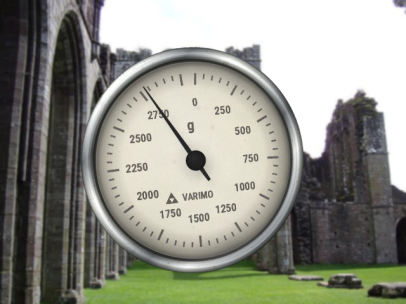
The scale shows 2775 g
